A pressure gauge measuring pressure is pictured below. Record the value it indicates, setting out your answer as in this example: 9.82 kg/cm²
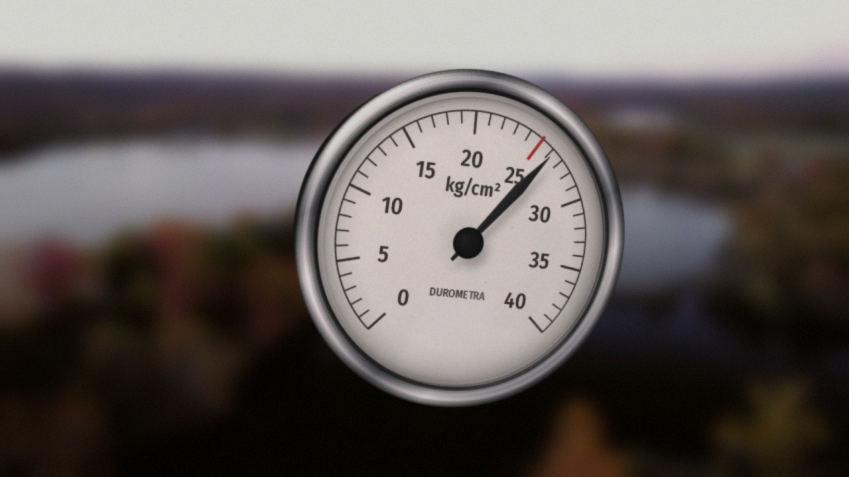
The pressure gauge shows 26 kg/cm²
